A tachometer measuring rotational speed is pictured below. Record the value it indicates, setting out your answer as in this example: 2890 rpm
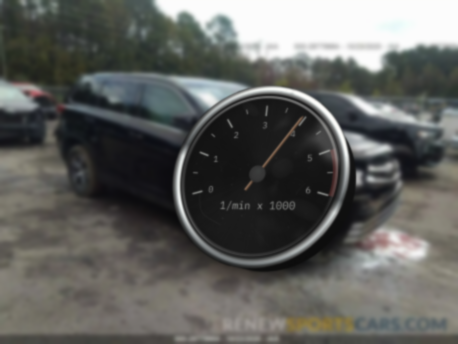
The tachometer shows 4000 rpm
